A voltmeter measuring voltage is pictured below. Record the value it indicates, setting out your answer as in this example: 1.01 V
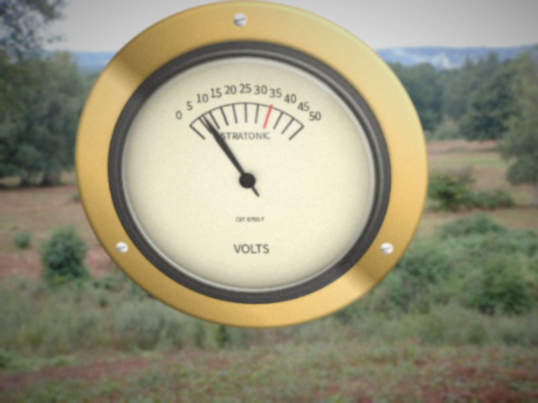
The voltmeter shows 7.5 V
